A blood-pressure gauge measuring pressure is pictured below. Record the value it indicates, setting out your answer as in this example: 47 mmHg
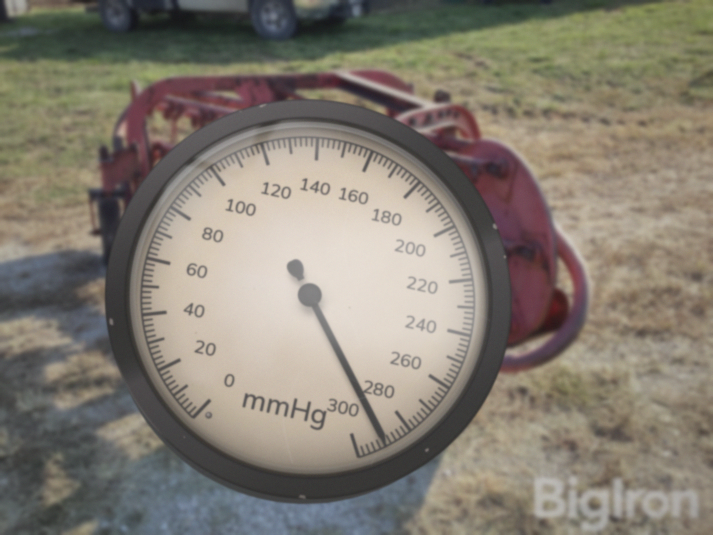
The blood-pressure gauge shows 290 mmHg
